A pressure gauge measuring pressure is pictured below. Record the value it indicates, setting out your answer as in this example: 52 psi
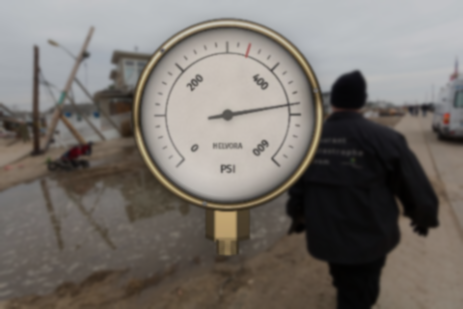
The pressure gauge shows 480 psi
